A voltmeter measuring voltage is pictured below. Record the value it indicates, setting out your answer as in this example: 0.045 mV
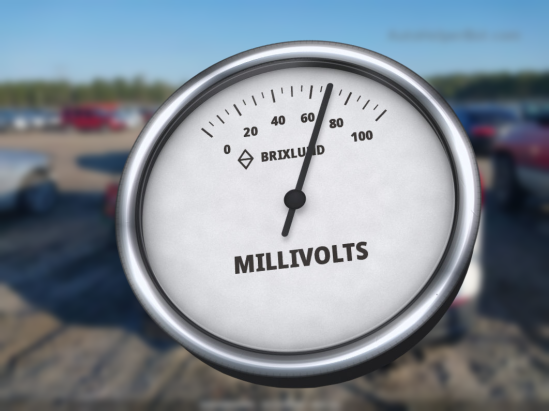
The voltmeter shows 70 mV
